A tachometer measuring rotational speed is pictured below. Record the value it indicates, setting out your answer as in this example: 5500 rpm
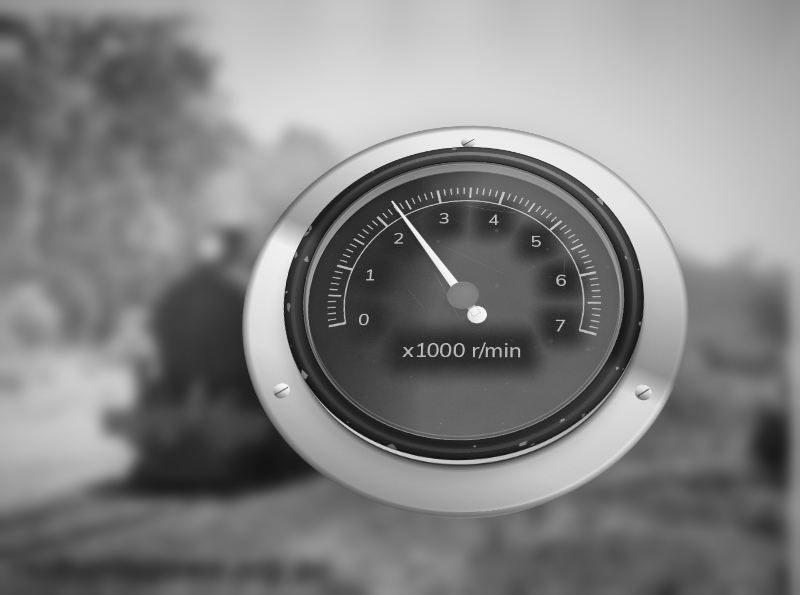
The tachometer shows 2300 rpm
